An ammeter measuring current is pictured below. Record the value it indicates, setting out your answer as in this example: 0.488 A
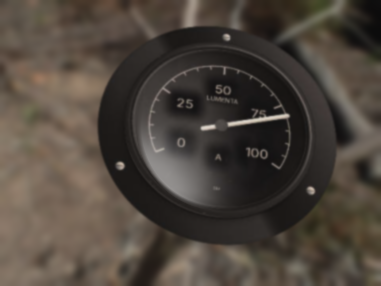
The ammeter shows 80 A
